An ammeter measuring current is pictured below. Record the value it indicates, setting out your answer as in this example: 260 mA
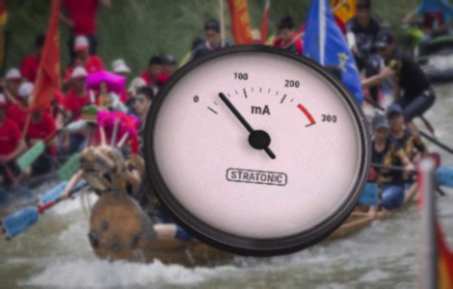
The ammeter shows 40 mA
